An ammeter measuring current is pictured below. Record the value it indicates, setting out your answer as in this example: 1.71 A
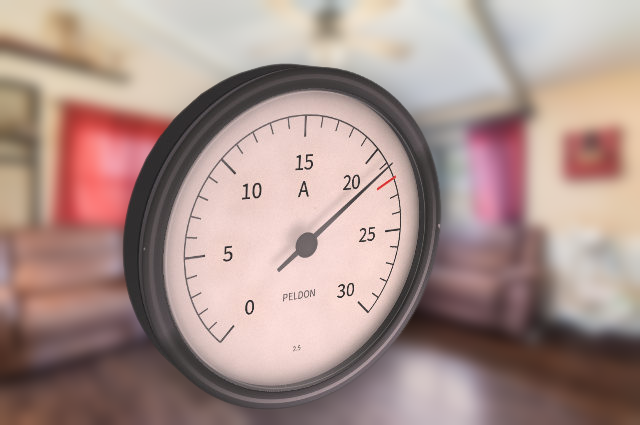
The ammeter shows 21 A
